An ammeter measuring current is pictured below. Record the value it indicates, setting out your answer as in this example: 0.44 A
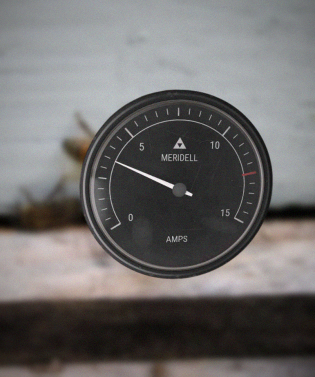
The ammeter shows 3.5 A
